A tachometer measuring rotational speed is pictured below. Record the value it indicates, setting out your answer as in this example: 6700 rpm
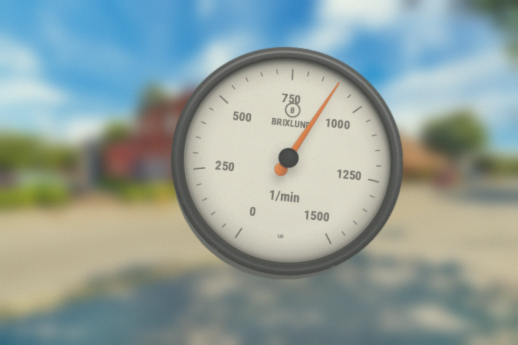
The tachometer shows 900 rpm
